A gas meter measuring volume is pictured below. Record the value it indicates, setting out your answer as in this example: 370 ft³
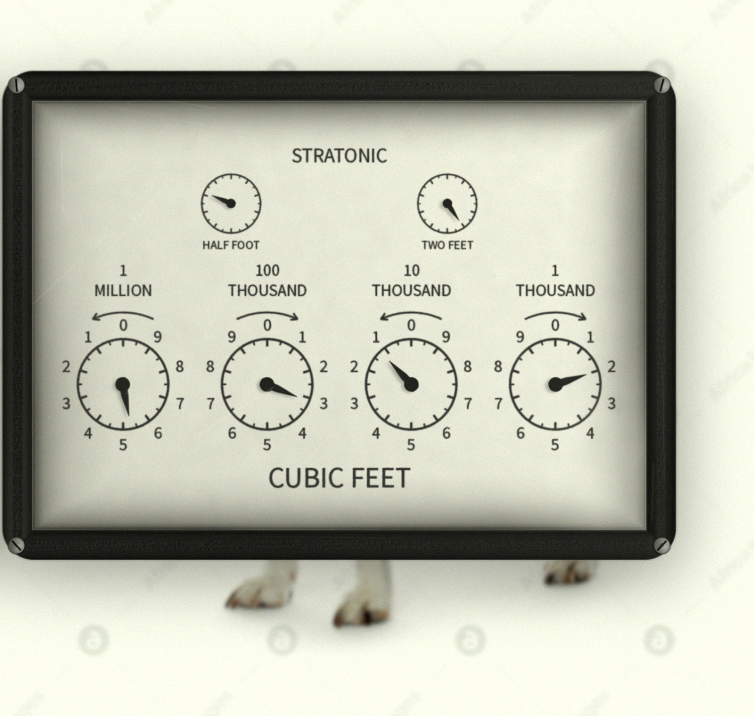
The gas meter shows 531200 ft³
